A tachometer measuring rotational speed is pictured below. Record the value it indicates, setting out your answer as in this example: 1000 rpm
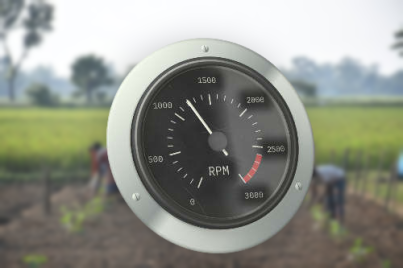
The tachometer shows 1200 rpm
